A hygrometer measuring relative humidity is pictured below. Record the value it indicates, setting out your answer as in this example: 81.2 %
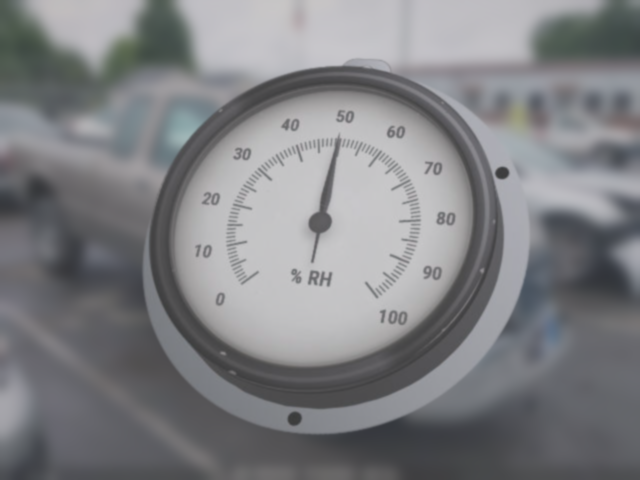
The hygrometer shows 50 %
